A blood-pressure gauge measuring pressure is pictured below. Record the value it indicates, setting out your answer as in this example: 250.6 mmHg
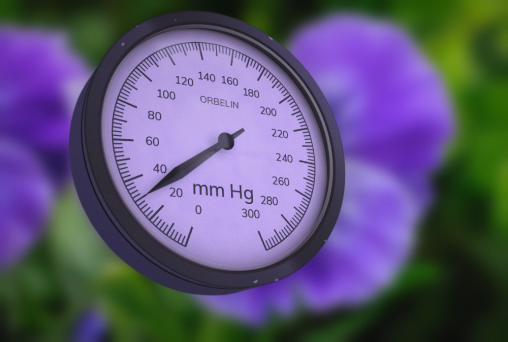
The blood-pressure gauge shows 30 mmHg
